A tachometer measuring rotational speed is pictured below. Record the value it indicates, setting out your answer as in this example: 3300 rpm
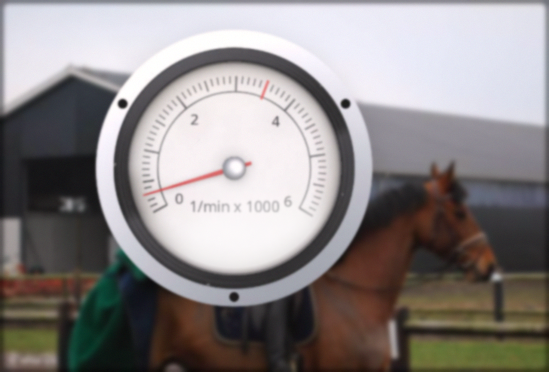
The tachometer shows 300 rpm
